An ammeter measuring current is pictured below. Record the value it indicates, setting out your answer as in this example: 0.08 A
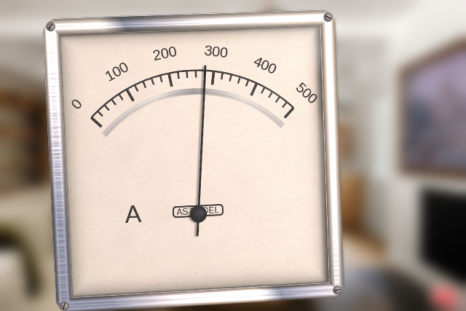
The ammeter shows 280 A
